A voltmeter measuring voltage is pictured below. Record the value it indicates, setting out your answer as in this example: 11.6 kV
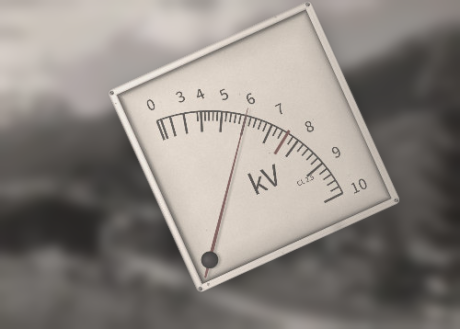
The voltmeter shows 6 kV
